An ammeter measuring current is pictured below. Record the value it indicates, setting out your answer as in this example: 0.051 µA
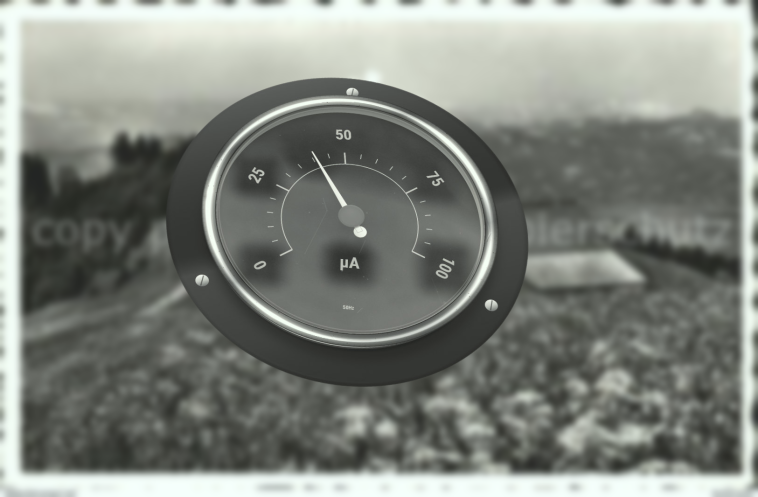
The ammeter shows 40 µA
